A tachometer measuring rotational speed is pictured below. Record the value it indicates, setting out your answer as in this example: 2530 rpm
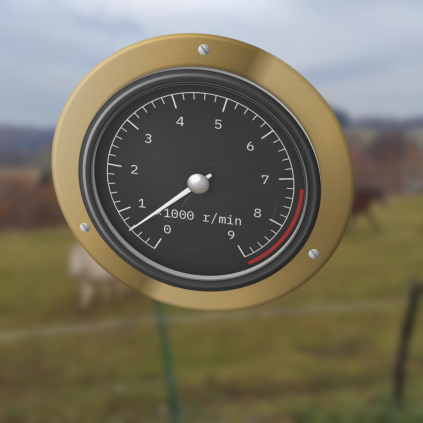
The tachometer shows 600 rpm
